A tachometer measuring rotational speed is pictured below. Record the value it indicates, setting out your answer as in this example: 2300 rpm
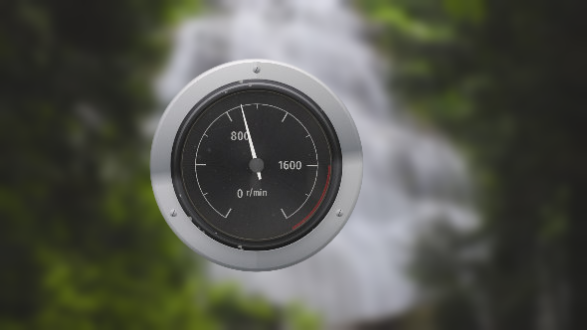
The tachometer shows 900 rpm
